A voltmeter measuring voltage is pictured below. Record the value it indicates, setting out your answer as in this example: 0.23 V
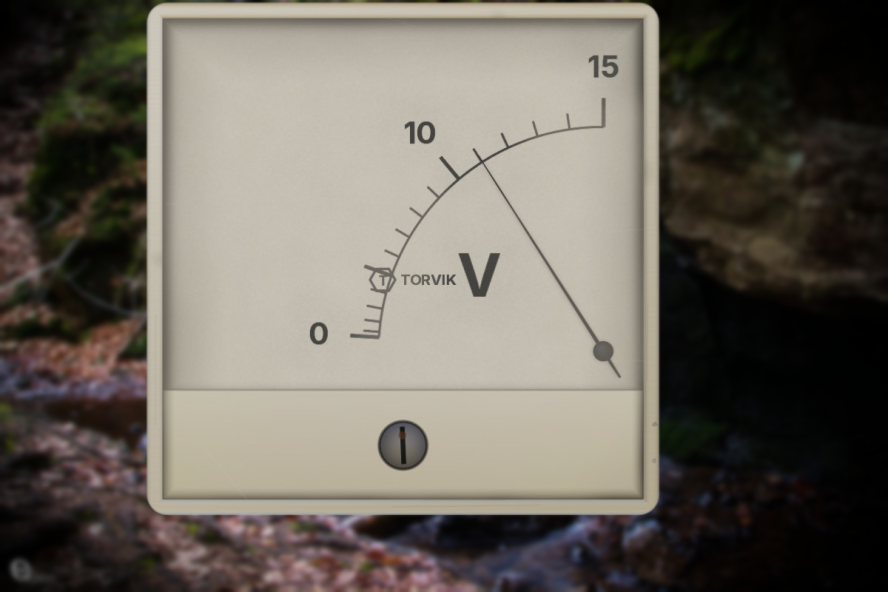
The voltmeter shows 11 V
